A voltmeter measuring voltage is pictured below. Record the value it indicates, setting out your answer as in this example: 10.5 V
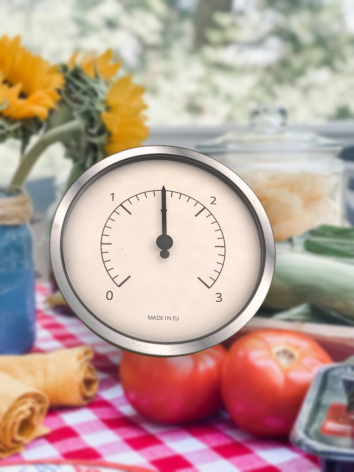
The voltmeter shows 1.5 V
